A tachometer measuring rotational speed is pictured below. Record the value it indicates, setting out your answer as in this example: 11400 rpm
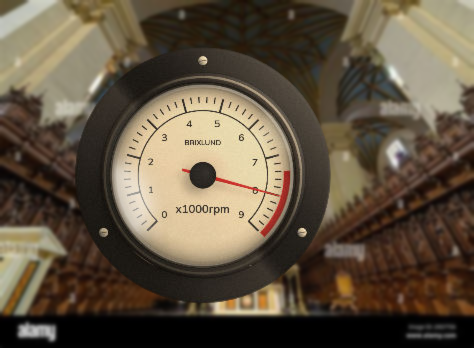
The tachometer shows 8000 rpm
